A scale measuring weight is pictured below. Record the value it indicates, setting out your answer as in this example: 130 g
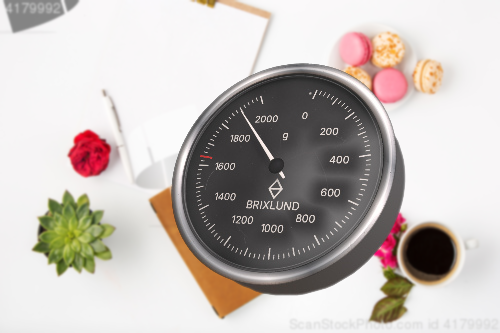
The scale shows 1900 g
